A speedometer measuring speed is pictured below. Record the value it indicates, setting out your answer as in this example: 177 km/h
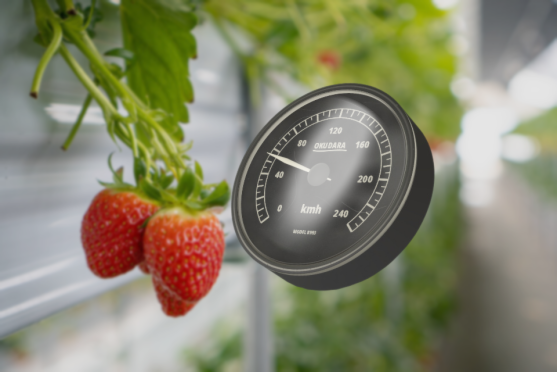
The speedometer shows 55 km/h
